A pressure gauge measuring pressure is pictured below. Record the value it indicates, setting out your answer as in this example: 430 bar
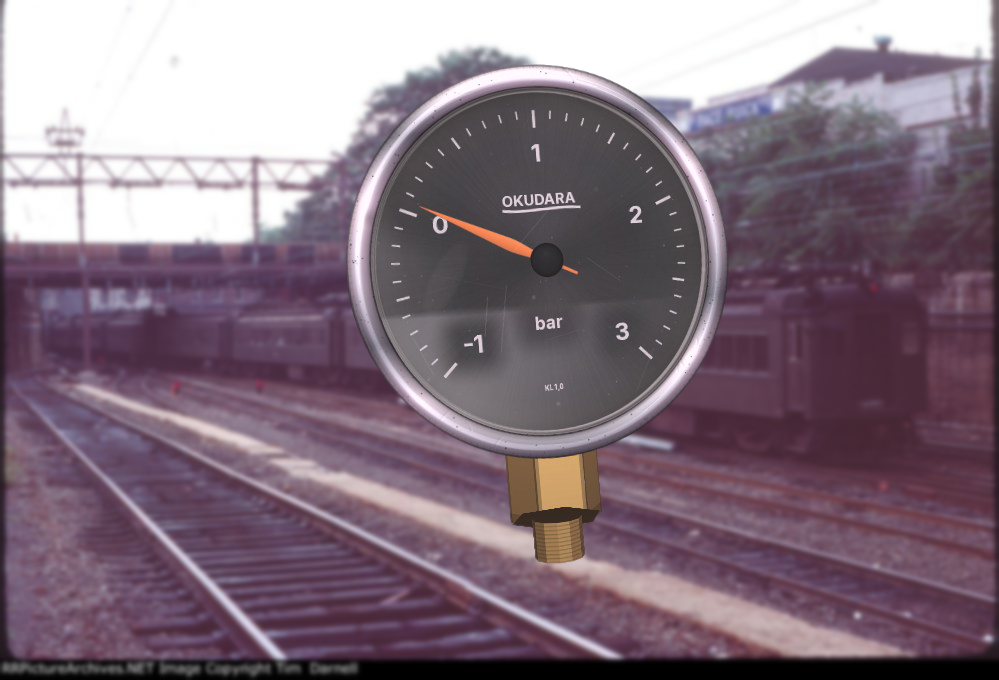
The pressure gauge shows 0.05 bar
